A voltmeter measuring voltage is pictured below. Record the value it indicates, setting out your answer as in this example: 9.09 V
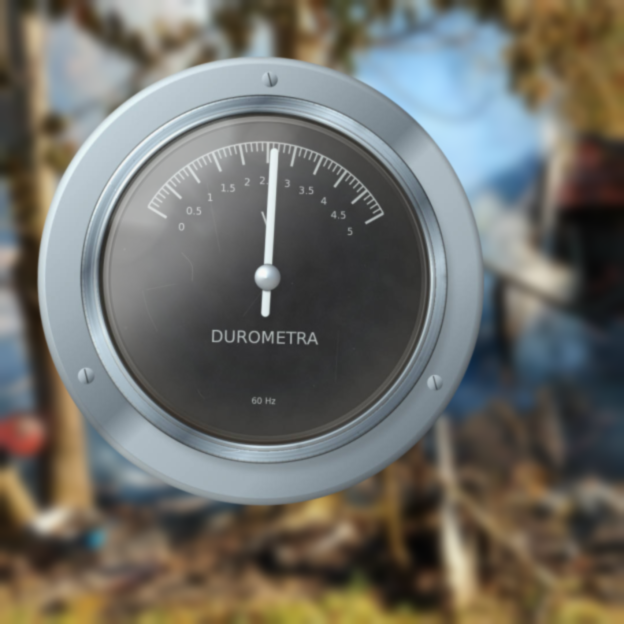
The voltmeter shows 2.6 V
